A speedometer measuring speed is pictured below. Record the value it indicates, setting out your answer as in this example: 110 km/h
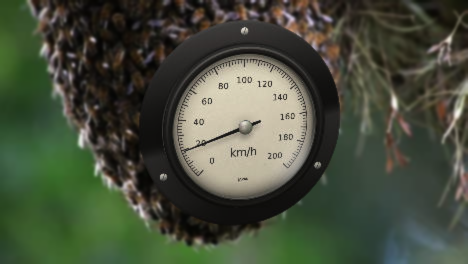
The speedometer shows 20 km/h
